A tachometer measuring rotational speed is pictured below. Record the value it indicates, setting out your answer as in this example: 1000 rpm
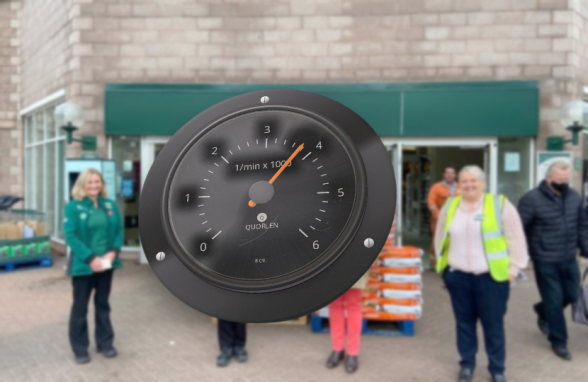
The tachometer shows 3800 rpm
